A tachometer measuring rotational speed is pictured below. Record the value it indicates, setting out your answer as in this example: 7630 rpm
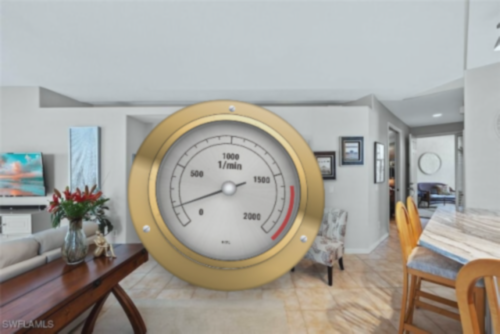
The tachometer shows 150 rpm
